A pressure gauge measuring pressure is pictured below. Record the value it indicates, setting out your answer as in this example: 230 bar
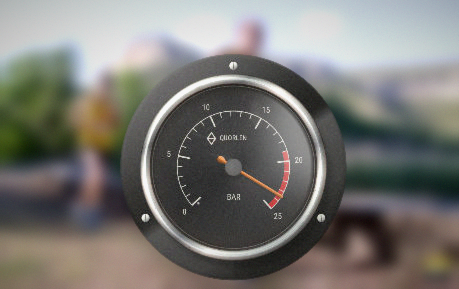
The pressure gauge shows 23.5 bar
